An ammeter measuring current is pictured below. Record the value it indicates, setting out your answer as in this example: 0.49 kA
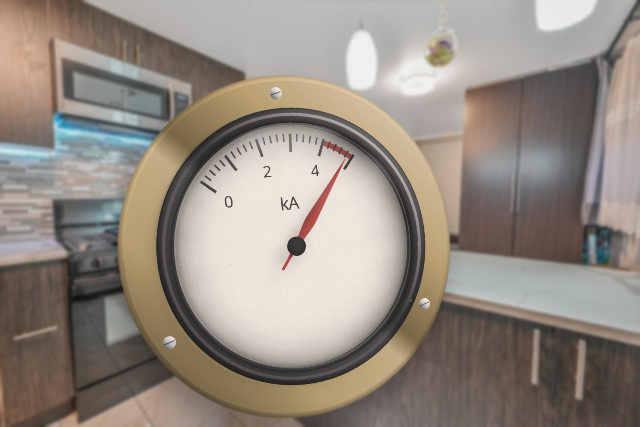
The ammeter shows 4.8 kA
